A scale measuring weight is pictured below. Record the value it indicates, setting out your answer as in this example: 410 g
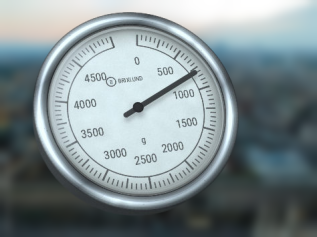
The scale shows 800 g
